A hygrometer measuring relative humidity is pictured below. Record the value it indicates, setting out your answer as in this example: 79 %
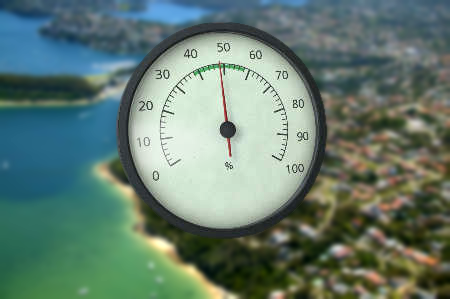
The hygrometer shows 48 %
